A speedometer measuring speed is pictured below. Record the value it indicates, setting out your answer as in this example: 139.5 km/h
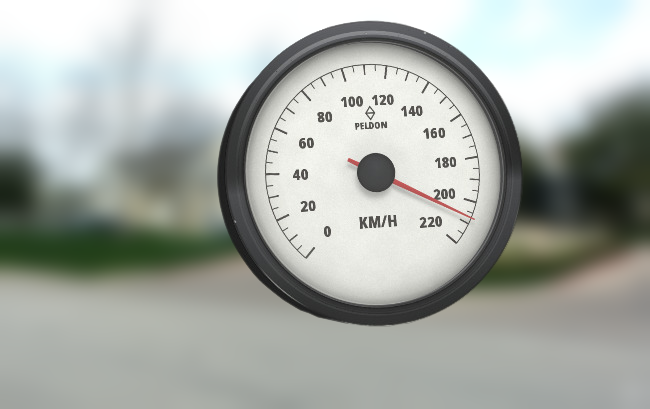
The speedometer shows 207.5 km/h
